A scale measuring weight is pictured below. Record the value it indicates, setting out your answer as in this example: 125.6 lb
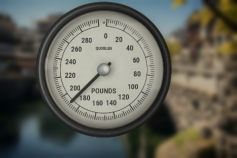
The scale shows 190 lb
